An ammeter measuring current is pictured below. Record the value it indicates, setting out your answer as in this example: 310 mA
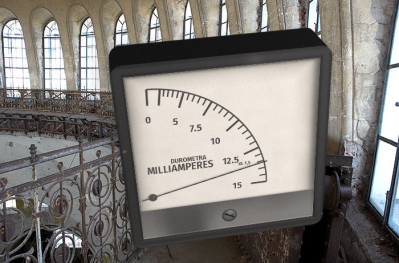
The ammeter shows 13.5 mA
